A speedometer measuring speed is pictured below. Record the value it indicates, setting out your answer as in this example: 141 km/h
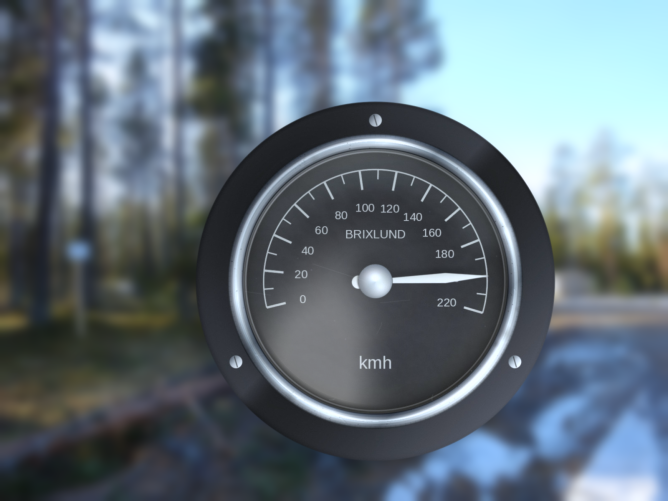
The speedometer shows 200 km/h
